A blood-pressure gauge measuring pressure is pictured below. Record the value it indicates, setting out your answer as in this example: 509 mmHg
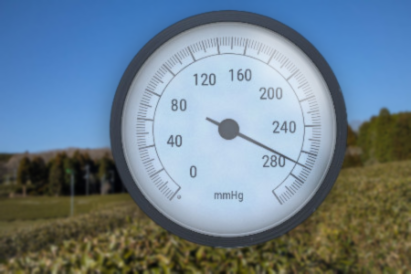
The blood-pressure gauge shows 270 mmHg
